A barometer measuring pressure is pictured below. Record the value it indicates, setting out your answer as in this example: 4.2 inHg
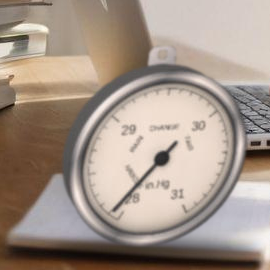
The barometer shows 28.1 inHg
